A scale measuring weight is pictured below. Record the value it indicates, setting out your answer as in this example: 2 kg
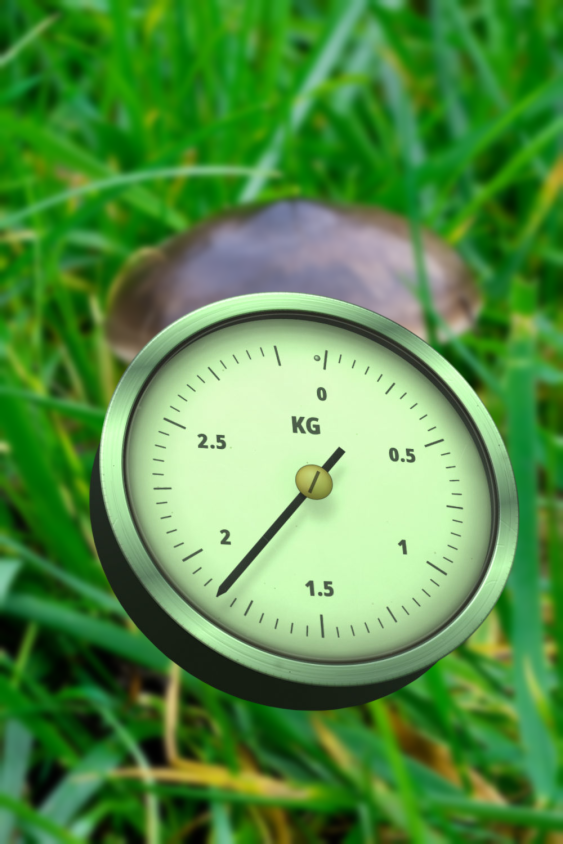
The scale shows 1.85 kg
